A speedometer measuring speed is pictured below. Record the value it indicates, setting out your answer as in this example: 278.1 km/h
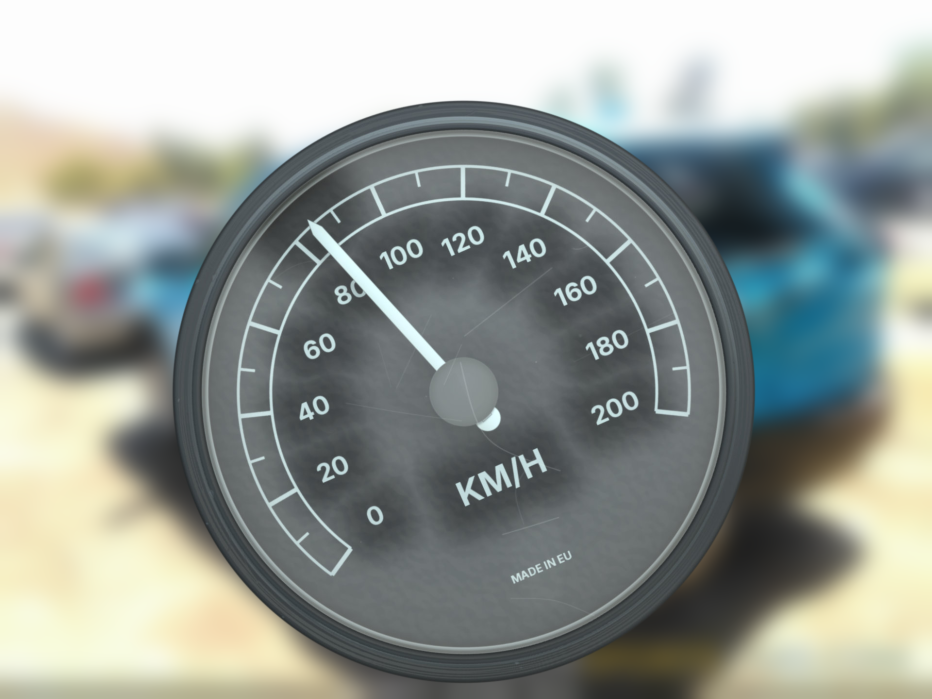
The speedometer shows 85 km/h
